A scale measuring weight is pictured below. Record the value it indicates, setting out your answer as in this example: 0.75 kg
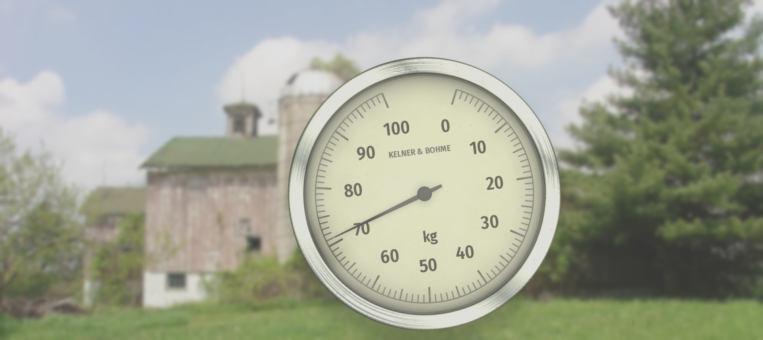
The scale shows 71 kg
